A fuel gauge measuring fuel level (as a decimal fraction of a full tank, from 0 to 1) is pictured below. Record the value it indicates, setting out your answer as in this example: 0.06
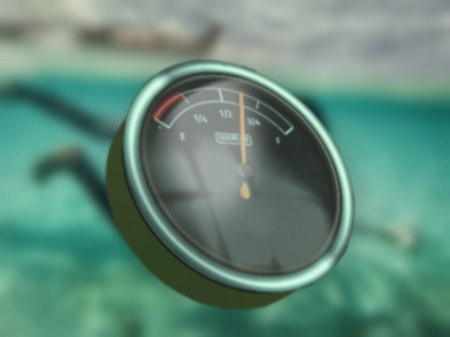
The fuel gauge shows 0.625
